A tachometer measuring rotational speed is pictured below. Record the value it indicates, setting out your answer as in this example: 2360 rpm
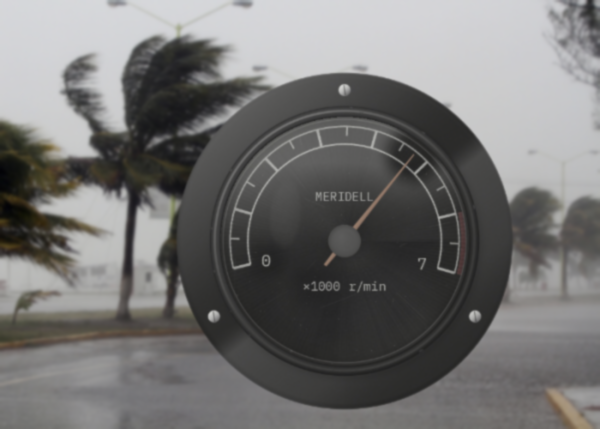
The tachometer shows 4750 rpm
